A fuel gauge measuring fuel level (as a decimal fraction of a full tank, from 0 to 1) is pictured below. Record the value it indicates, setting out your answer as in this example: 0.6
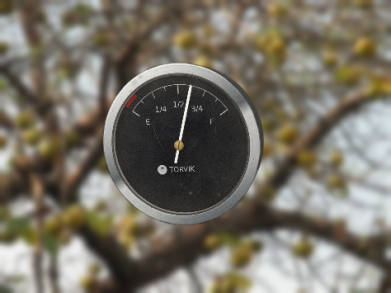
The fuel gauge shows 0.625
